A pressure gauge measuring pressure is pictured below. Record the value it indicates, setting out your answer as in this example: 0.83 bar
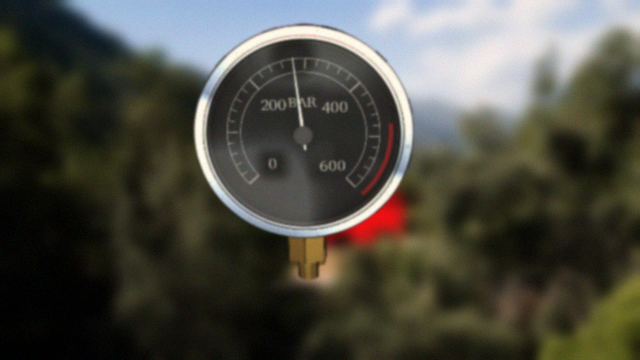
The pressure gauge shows 280 bar
